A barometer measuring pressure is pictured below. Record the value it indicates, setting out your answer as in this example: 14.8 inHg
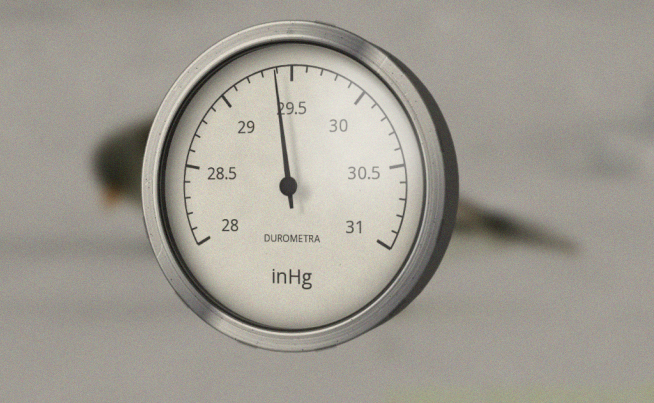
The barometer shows 29.4 inHg
